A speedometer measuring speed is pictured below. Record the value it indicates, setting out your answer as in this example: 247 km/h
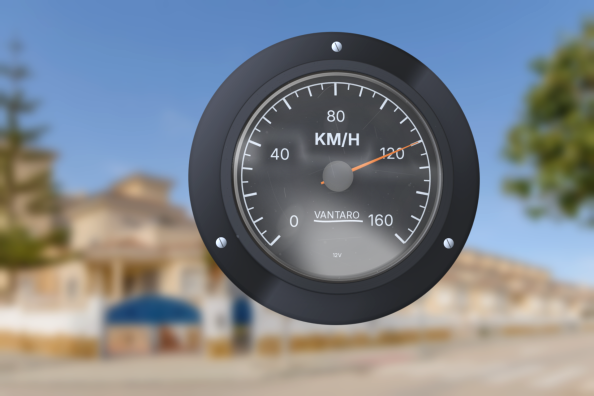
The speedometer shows 120 km/h
